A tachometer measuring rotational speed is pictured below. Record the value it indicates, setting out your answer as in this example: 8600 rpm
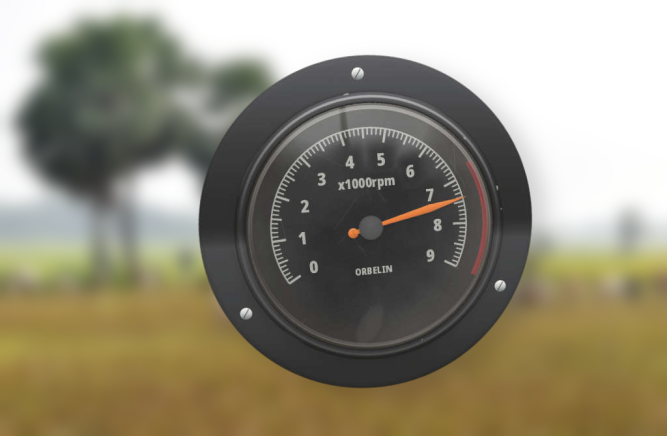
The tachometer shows 7400 rpm
